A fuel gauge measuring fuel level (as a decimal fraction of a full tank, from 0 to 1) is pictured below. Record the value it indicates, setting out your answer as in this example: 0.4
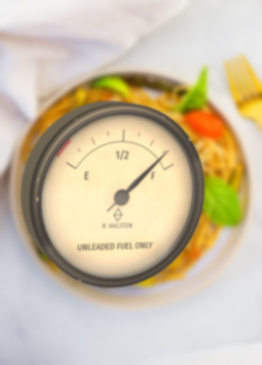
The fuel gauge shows 0.875
